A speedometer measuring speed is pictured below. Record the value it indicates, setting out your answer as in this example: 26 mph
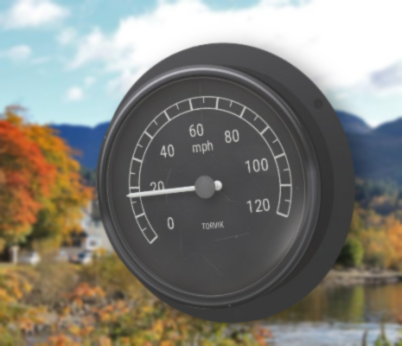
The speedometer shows 17.5 mph
